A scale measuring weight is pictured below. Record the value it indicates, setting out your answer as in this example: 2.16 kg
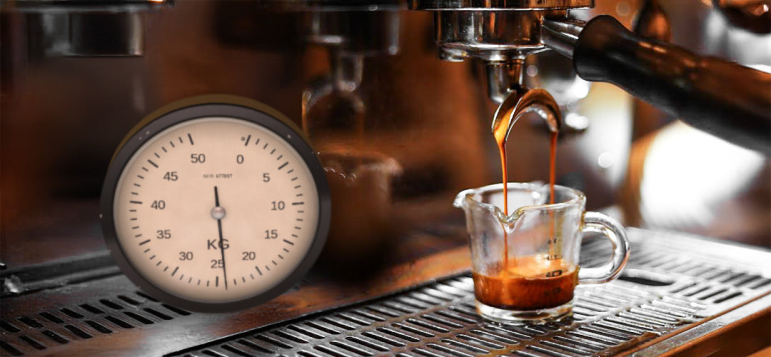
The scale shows 24 kg
